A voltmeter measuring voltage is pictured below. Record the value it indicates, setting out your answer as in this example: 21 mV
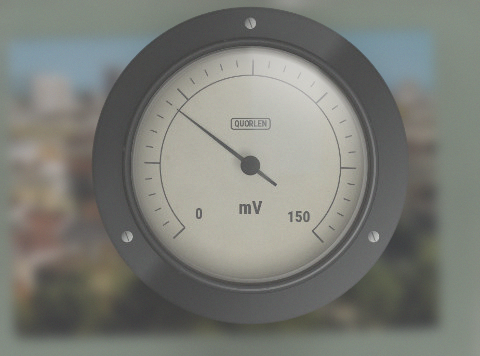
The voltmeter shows 45 mV
